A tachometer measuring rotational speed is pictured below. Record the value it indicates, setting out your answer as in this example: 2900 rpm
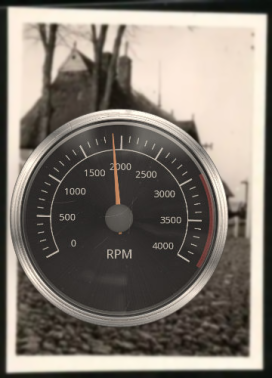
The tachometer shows 1900 rpm
